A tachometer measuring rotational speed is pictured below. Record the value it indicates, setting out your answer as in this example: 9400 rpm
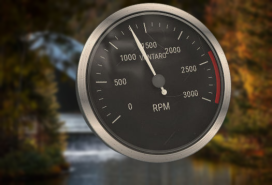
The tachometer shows 1300 rpm
